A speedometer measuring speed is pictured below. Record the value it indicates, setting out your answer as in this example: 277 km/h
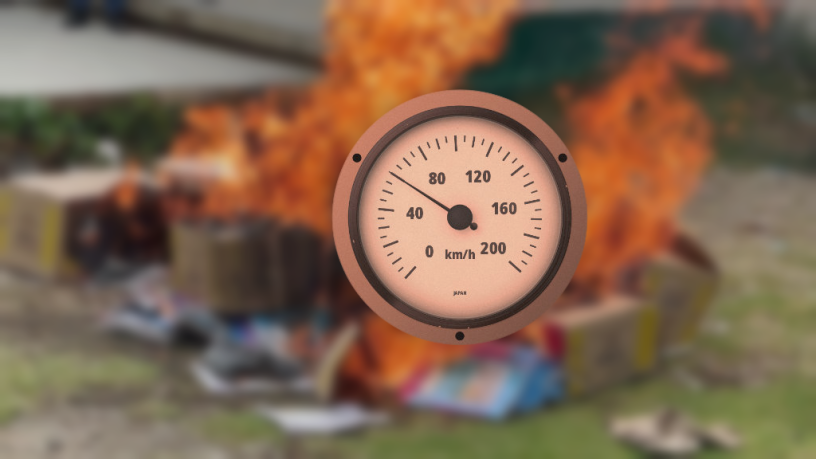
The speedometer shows 60 km/h
